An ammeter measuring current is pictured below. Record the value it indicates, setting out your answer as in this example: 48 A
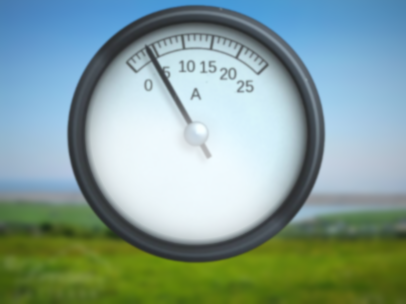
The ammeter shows 4 A
